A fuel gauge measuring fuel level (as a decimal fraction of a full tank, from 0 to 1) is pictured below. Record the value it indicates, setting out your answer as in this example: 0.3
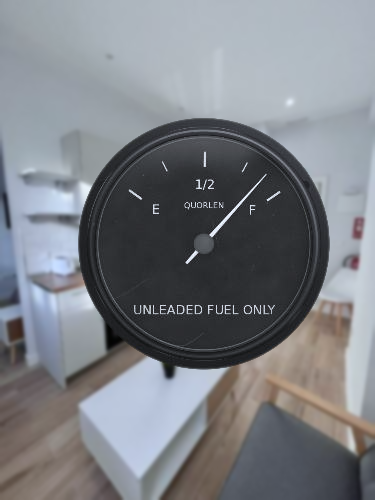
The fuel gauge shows 0.875
